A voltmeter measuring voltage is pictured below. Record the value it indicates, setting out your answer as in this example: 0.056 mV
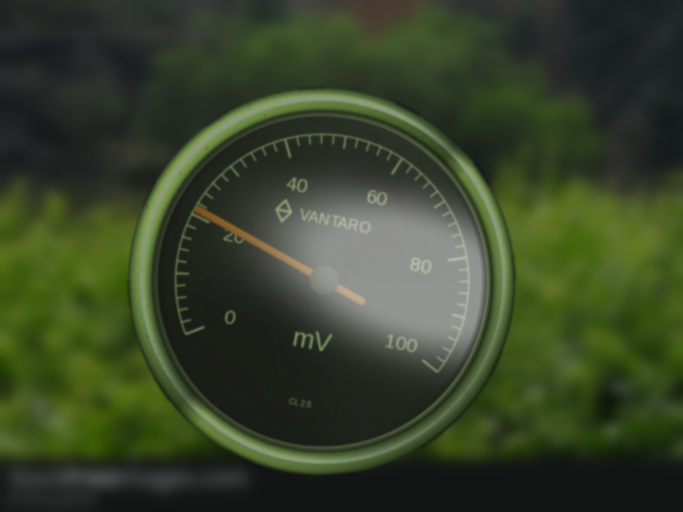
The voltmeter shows 21 mV
